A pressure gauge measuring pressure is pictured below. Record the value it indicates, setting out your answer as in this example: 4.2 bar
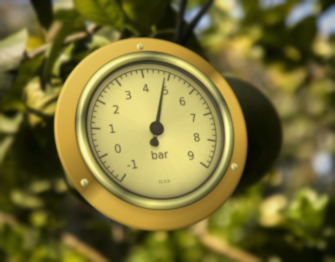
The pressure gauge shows 4.8 bar
